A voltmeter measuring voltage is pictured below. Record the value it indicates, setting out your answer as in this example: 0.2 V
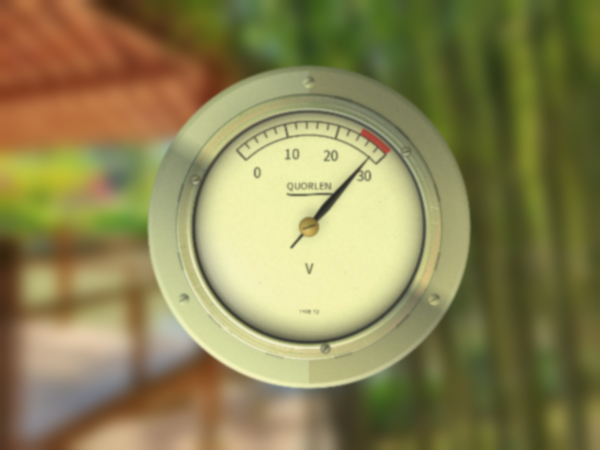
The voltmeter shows 28 V
